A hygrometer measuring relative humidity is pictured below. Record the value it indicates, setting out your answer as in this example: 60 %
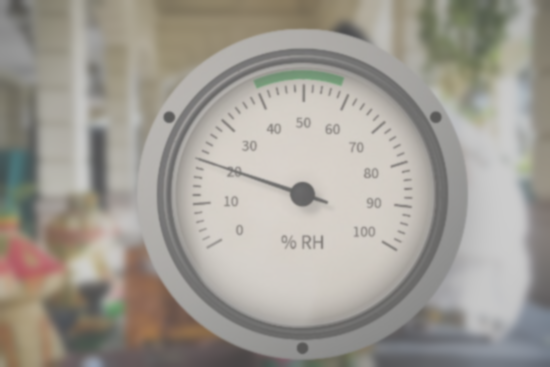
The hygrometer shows 20 %
